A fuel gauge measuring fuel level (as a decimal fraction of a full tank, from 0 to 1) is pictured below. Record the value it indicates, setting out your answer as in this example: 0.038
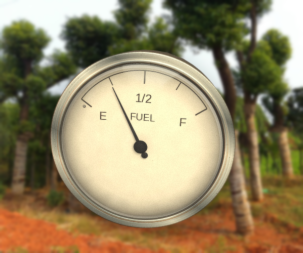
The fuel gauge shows 0.25
